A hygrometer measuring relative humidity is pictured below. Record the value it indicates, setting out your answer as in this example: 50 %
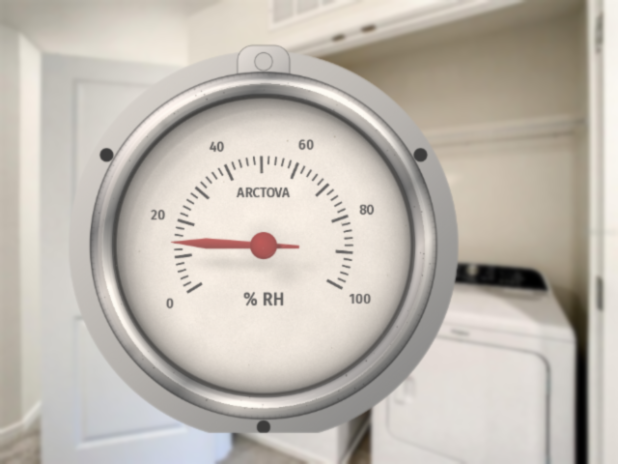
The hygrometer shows 14 %
